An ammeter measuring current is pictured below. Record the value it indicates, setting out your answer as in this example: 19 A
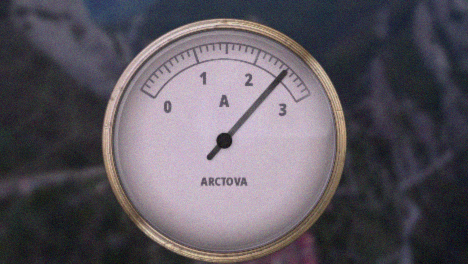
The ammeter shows 2.5 A
